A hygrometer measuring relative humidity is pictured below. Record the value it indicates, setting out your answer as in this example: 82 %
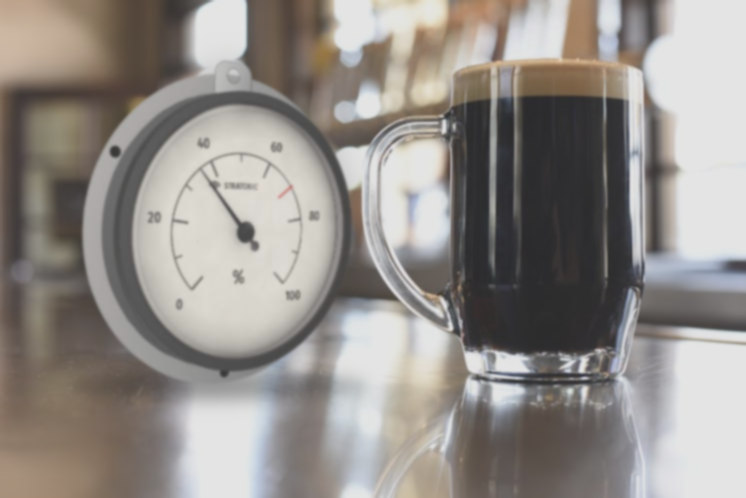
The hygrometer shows 35 %
